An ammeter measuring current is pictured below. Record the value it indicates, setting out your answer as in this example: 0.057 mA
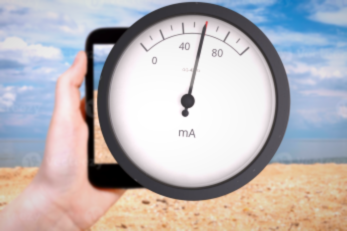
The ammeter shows 60 mA
